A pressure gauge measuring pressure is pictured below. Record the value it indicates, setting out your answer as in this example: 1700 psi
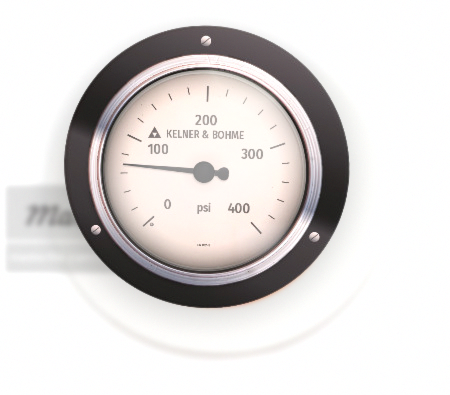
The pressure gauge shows 70 psi
